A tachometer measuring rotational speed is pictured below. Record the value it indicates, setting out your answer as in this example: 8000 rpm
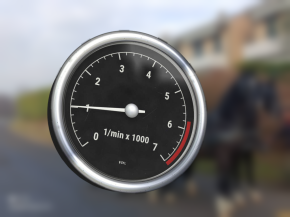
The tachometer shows 1000 rpm
